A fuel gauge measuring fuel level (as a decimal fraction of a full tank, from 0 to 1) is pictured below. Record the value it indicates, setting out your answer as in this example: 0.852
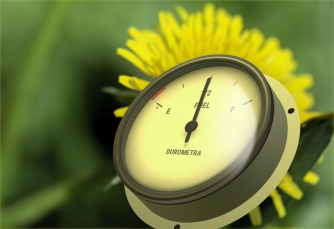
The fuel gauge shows 0.5
